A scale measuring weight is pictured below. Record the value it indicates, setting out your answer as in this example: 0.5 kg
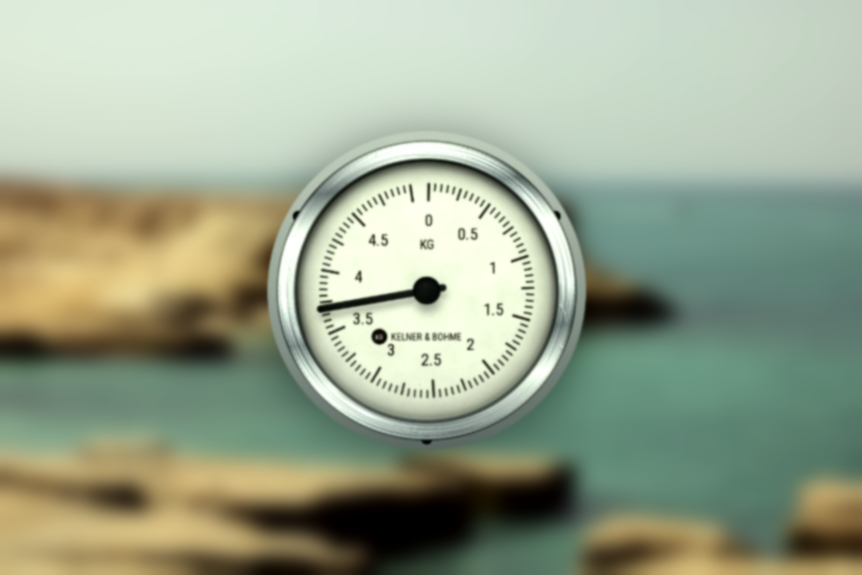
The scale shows 3.7 kg
